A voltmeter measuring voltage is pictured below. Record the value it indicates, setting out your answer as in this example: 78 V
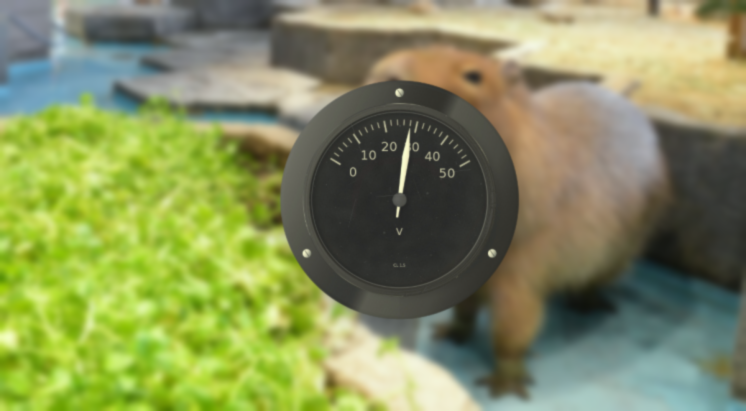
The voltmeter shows 28 V
